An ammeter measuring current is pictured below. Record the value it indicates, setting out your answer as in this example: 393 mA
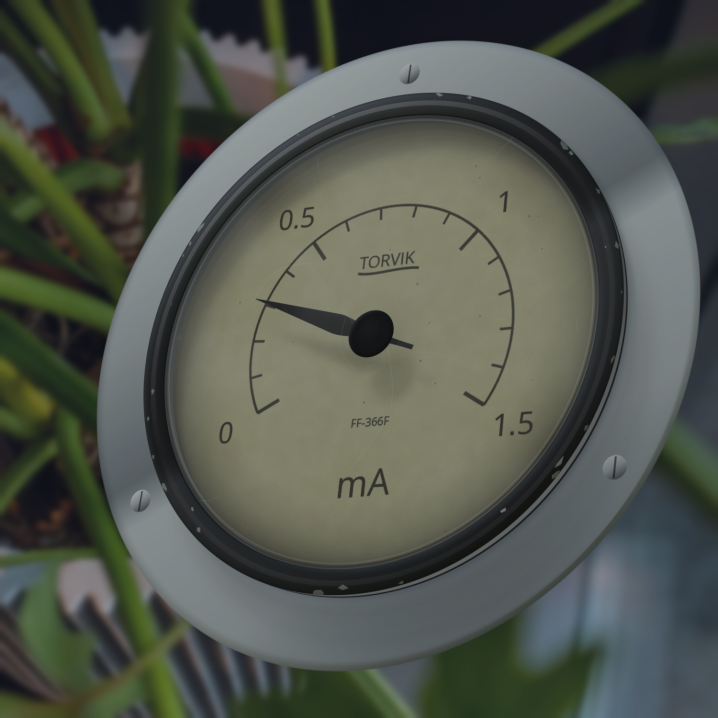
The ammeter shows 0.3 mA
